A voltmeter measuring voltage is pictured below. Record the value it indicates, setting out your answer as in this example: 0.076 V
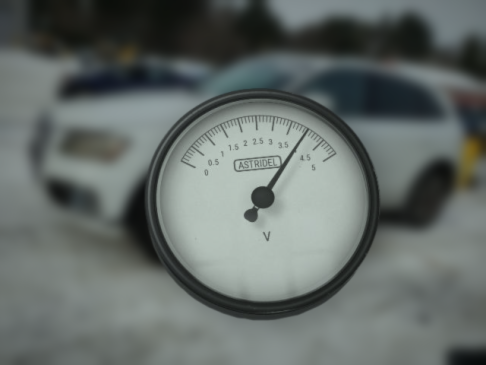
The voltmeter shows 4 V
